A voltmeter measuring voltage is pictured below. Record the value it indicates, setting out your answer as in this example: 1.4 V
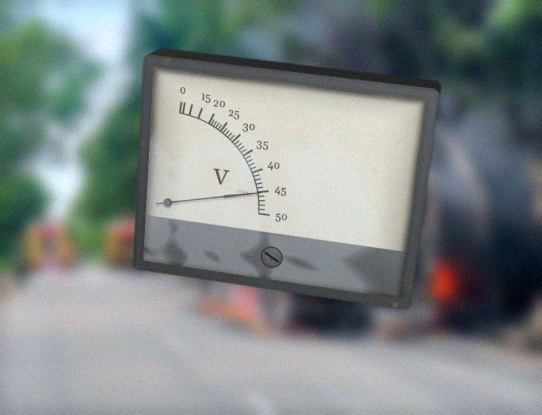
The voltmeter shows 45 V
